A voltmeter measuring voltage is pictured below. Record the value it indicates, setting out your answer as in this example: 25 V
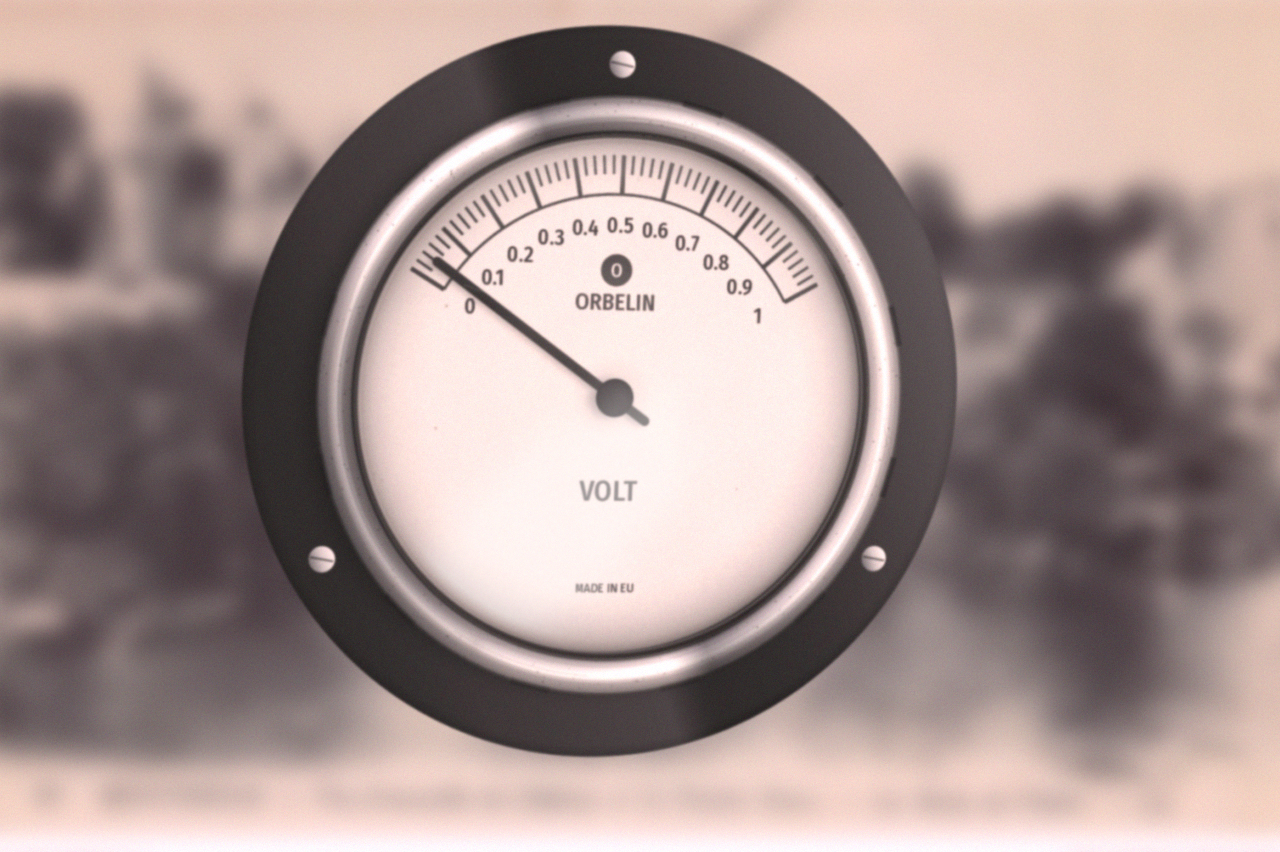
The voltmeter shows 0.04 V
